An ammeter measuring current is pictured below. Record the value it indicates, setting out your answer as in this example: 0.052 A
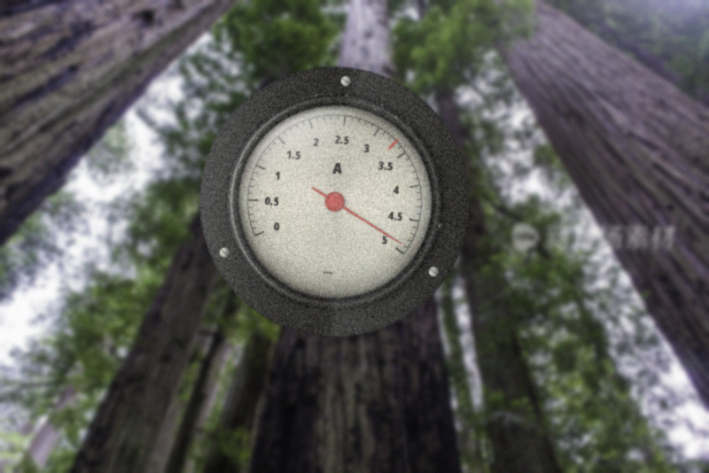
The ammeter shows 4.9 A
